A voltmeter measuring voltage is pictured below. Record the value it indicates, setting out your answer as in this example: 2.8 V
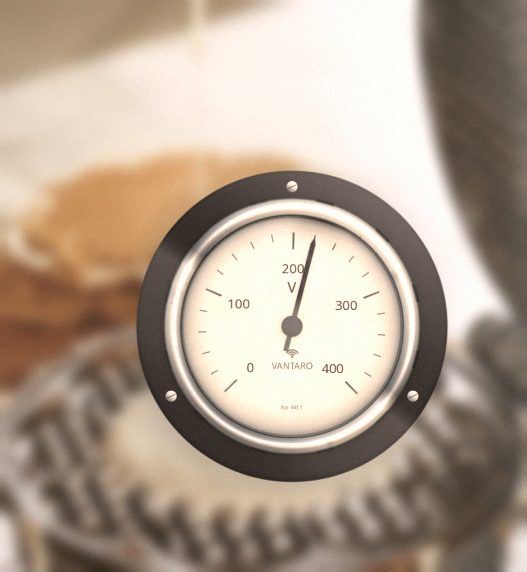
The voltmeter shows 220 V
